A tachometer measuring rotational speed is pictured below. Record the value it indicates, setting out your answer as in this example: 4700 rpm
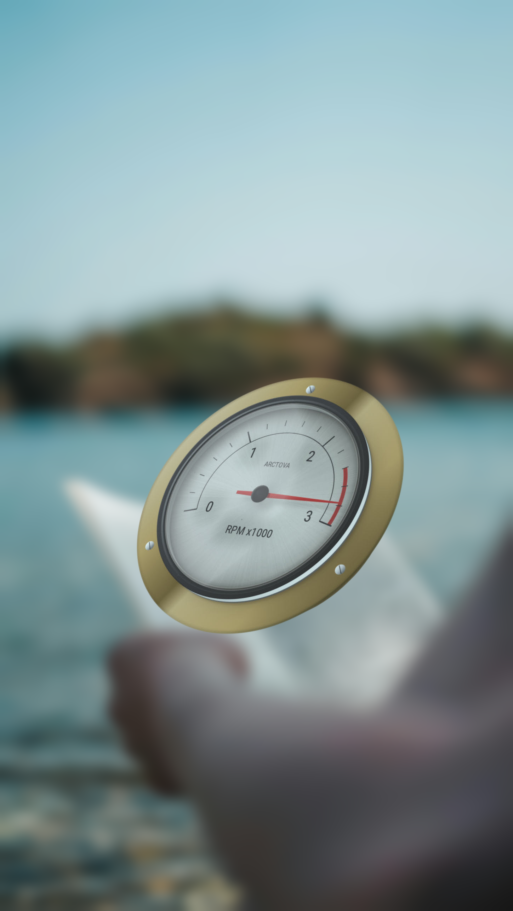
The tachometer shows 2800 rpm
